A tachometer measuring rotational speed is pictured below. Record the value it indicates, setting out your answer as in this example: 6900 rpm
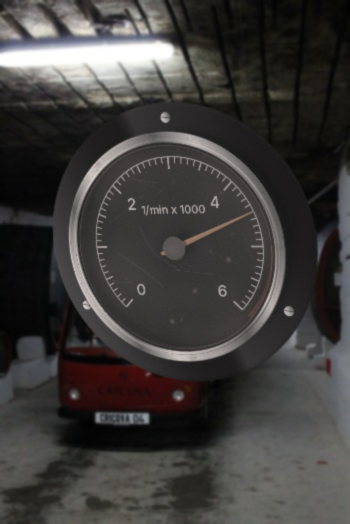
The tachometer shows 4500 rpm
